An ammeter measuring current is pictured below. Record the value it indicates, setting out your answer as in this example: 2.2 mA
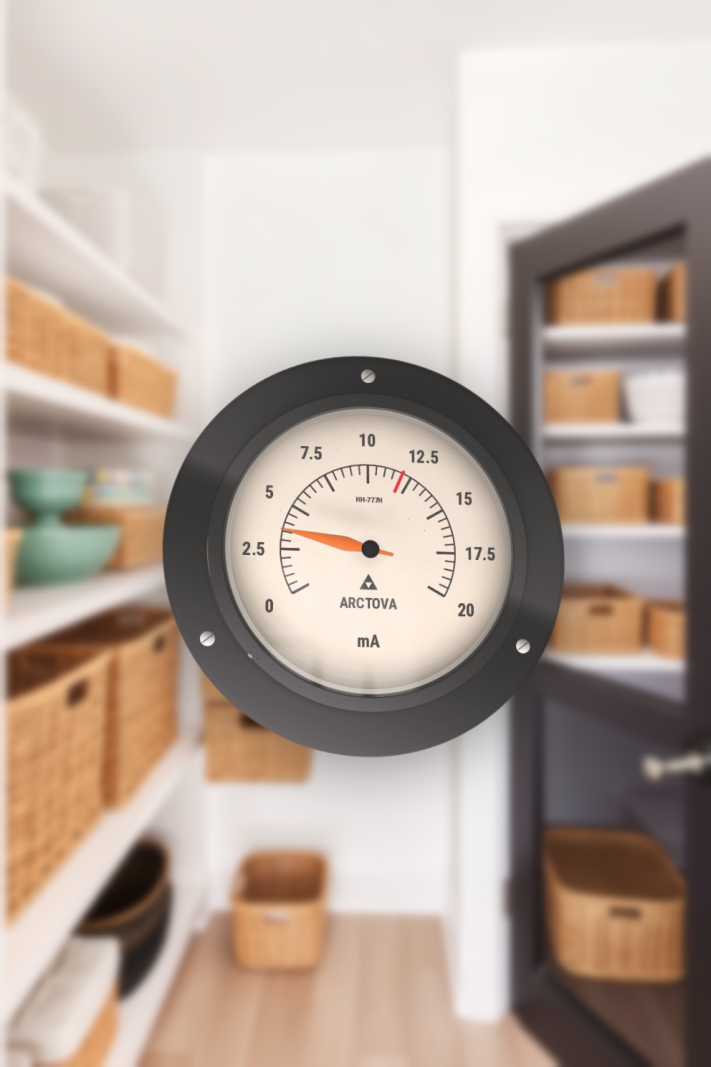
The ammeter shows 3.5 mA
